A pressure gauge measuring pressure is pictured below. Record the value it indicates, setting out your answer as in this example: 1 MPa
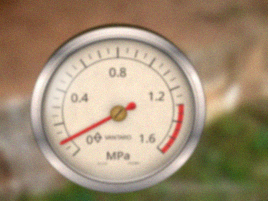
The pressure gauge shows 0.1 MPa
